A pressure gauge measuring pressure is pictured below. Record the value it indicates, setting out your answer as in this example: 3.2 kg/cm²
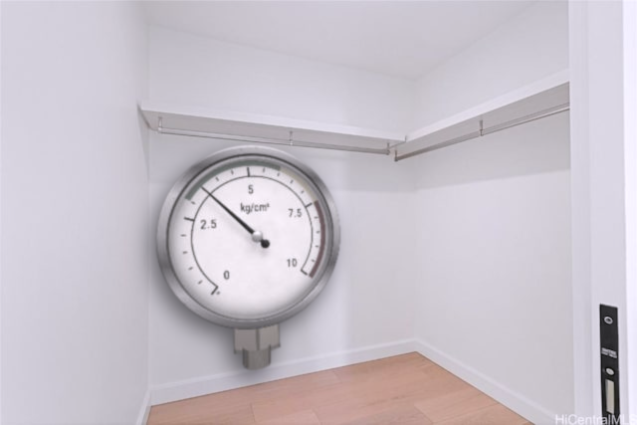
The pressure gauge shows 3.5 kg/cm²
